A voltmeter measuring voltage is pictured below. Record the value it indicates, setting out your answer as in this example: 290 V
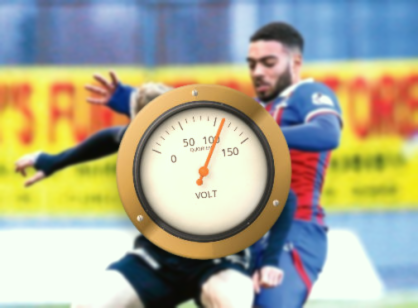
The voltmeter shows 110 V
